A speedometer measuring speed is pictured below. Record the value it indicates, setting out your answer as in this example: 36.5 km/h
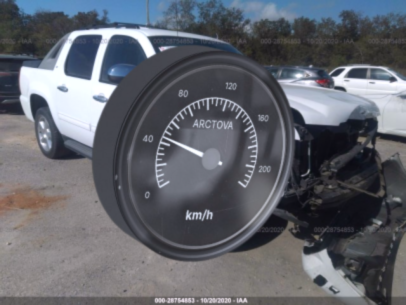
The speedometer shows 45 km/h
